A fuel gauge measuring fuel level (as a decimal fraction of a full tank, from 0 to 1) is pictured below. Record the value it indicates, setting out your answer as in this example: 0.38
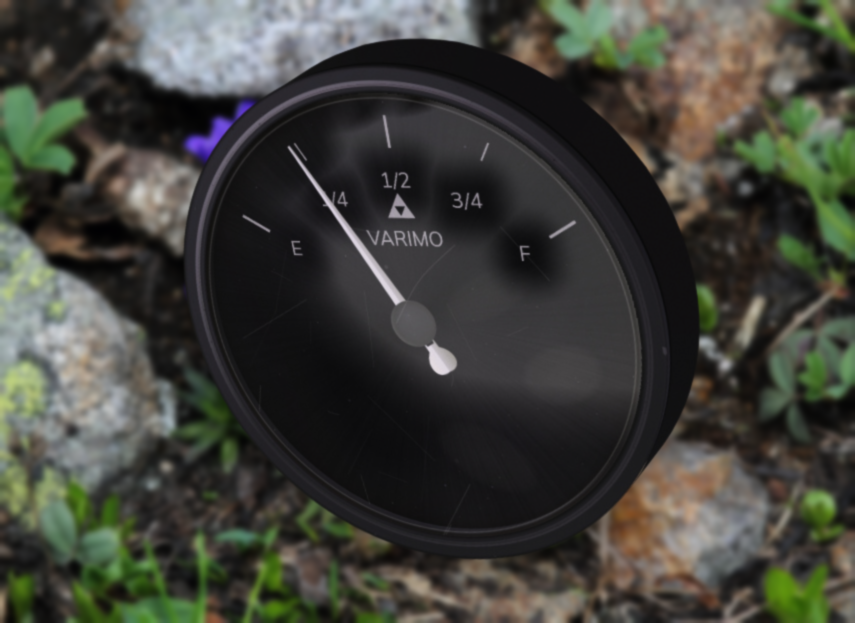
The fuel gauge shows 0.25
